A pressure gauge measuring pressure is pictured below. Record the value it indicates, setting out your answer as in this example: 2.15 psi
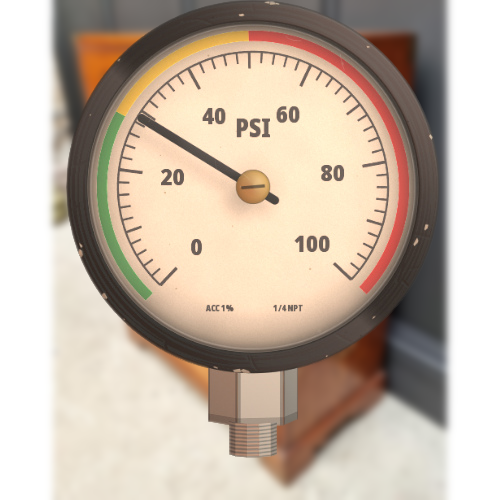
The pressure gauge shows 29 psi
